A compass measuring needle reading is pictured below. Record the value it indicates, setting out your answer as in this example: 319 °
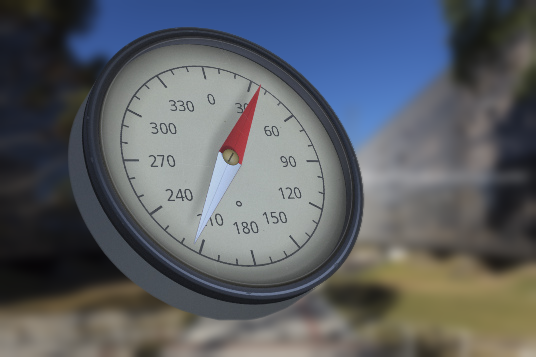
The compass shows 35 °
